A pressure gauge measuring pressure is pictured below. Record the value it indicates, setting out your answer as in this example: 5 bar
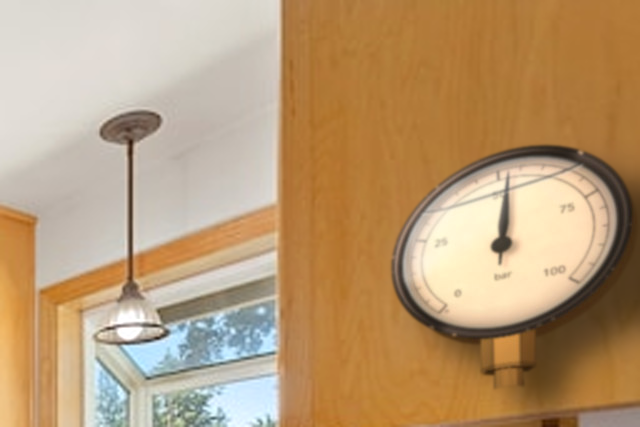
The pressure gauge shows 52.5 bar
